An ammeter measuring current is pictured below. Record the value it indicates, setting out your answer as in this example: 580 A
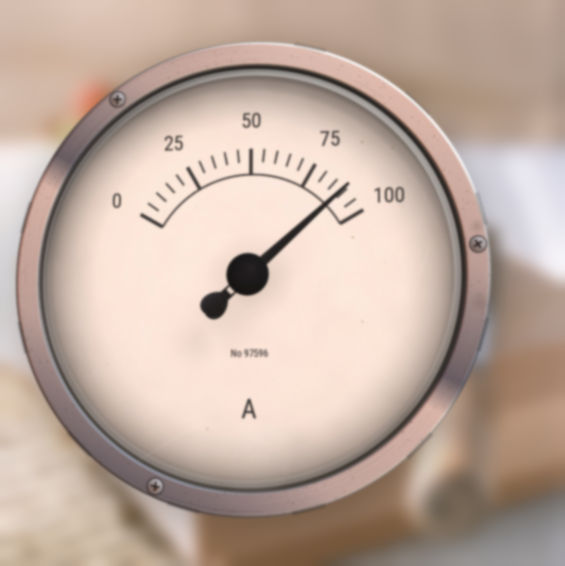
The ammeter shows 90 A
